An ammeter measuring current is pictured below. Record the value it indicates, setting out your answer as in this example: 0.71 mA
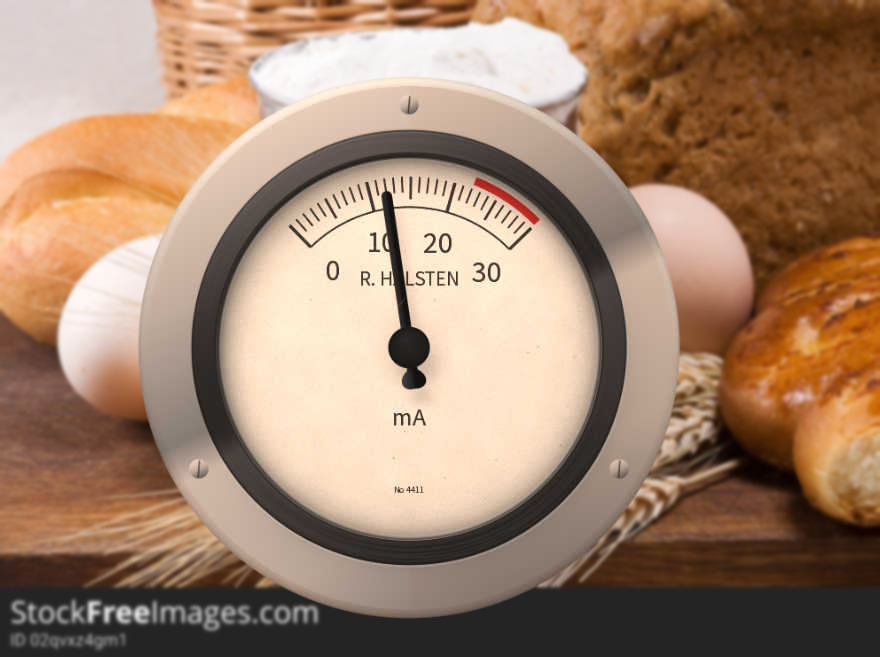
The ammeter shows 12 mA
